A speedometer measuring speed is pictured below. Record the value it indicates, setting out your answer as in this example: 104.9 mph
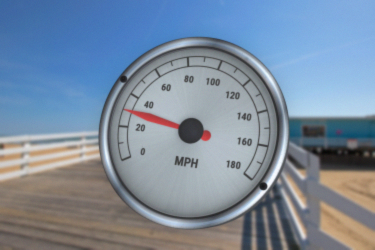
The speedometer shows 30 mph
